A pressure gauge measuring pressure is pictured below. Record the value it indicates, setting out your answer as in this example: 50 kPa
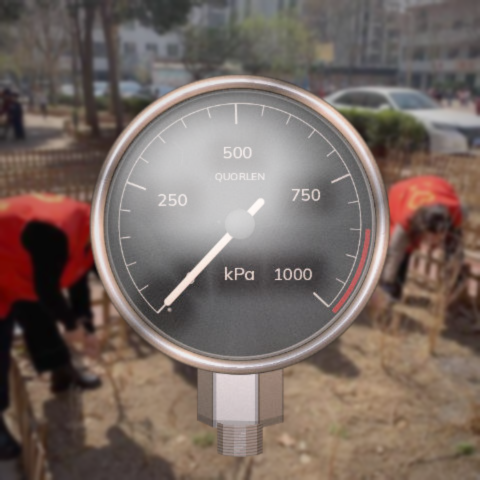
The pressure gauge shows 0 kPa
